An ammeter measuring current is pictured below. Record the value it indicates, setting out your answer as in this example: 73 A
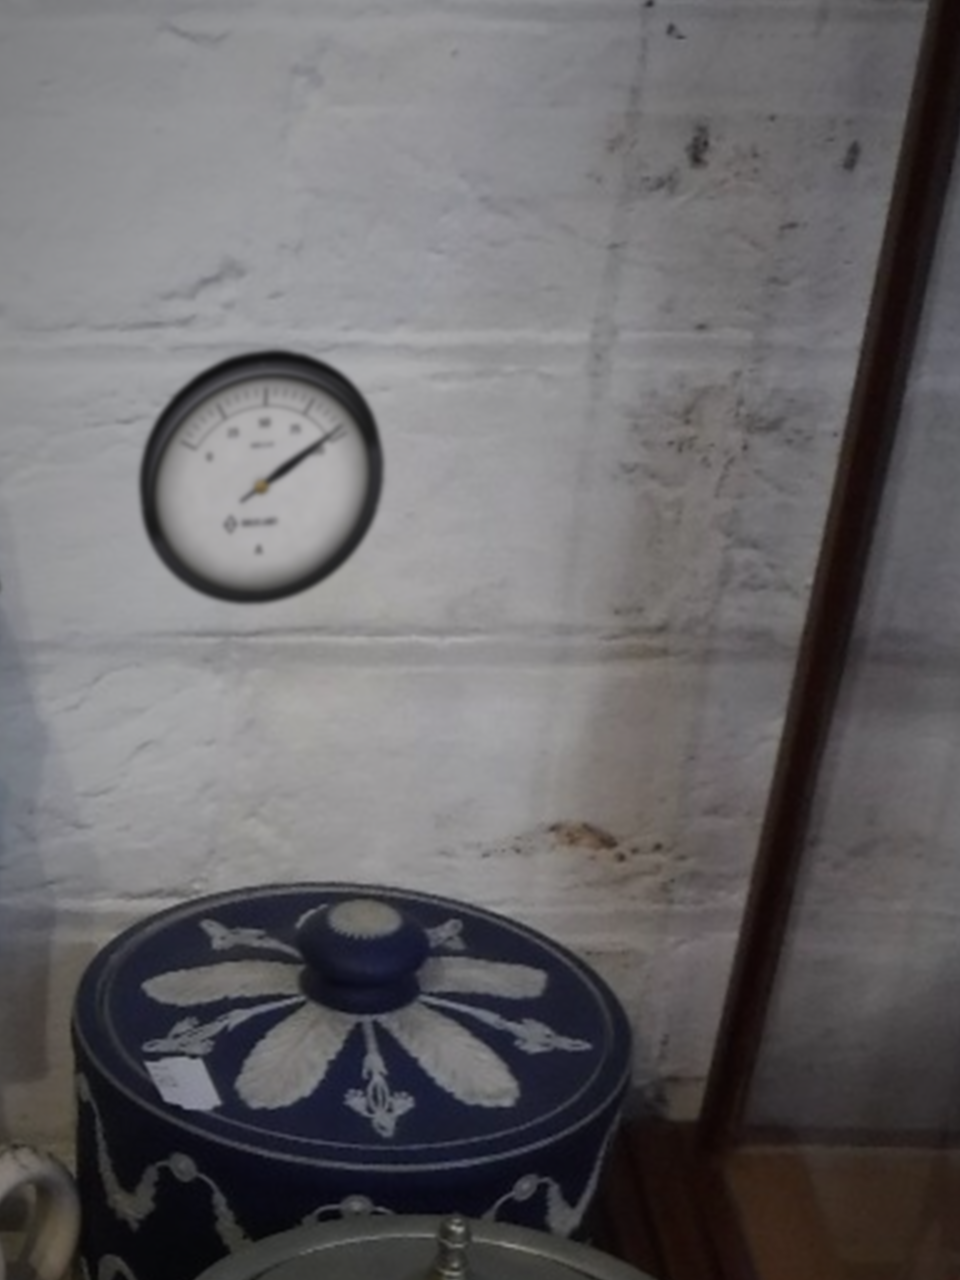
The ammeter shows 95 A
